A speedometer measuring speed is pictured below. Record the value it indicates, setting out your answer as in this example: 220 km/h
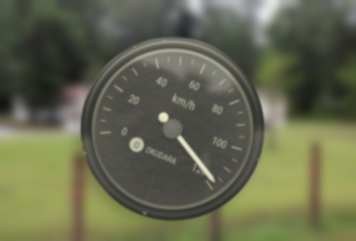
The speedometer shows 117.5 km/h
